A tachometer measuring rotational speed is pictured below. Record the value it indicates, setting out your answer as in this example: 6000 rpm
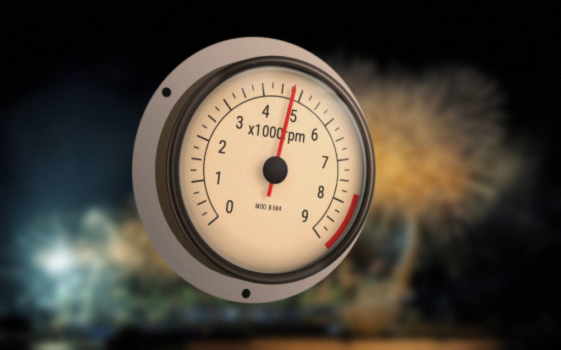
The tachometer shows 4750 rpm
